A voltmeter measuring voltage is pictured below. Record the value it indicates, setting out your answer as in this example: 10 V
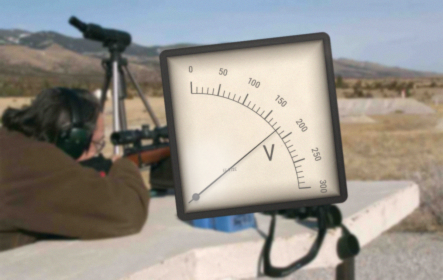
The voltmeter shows 180 V
